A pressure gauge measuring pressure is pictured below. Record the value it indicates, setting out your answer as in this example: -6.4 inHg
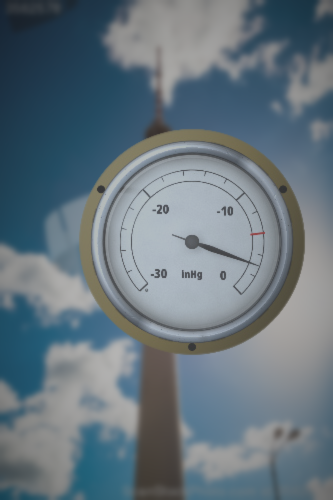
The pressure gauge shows -3 inHg
